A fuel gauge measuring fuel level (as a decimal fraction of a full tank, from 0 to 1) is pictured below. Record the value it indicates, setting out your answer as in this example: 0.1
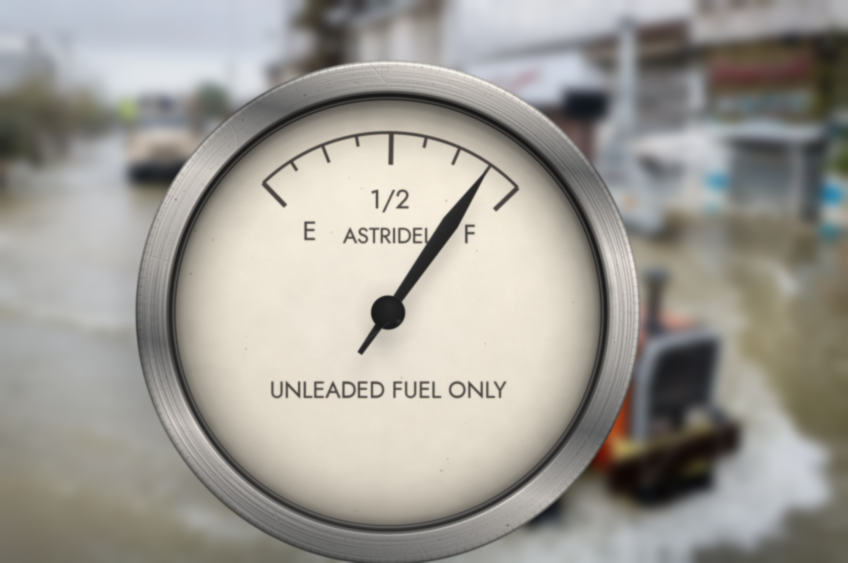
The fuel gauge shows 0.875
